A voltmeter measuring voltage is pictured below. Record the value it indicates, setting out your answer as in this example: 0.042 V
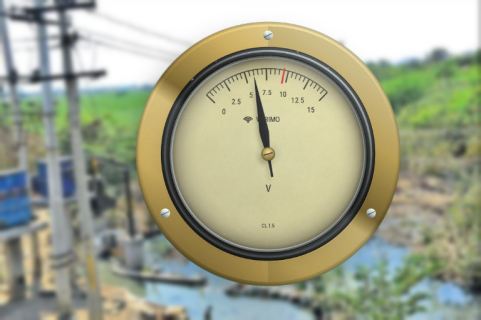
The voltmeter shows 6 V
